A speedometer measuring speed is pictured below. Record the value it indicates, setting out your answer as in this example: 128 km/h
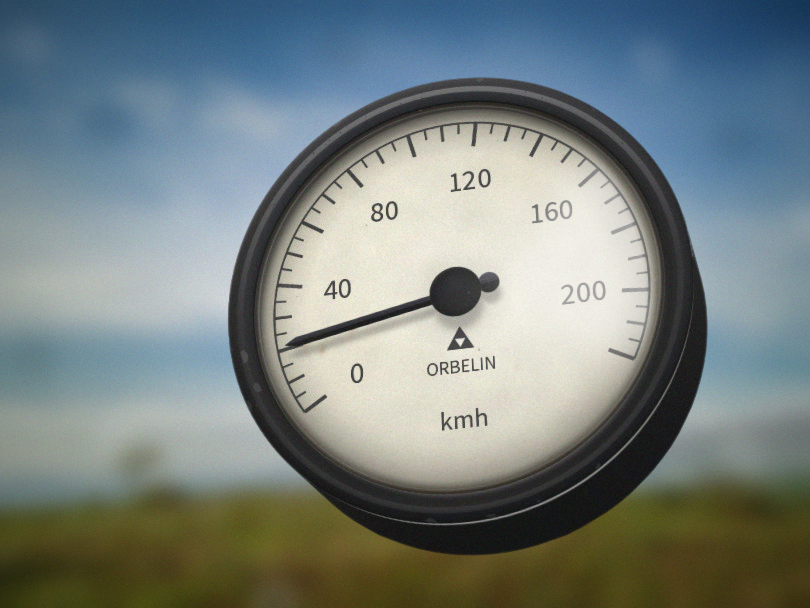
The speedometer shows 20 km/h
